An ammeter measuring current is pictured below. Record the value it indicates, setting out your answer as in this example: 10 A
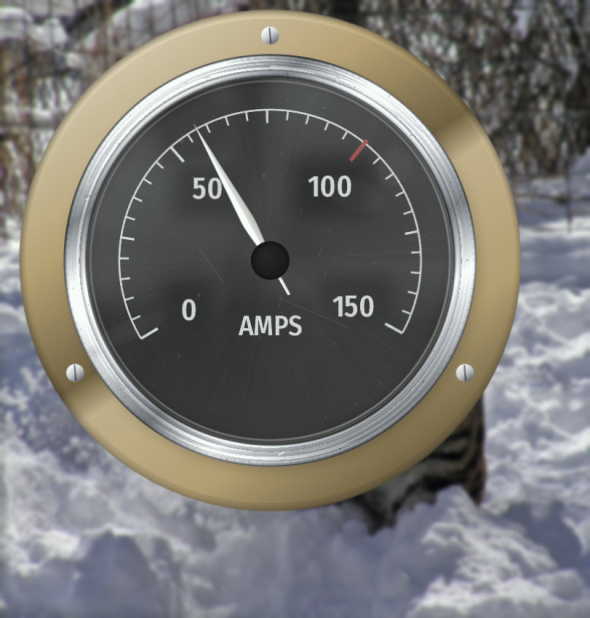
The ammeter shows 57.5 A
